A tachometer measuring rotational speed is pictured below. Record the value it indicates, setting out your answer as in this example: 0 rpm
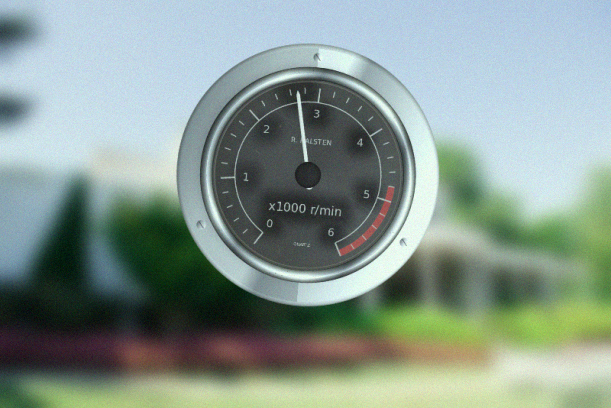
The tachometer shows 2700 rpm
